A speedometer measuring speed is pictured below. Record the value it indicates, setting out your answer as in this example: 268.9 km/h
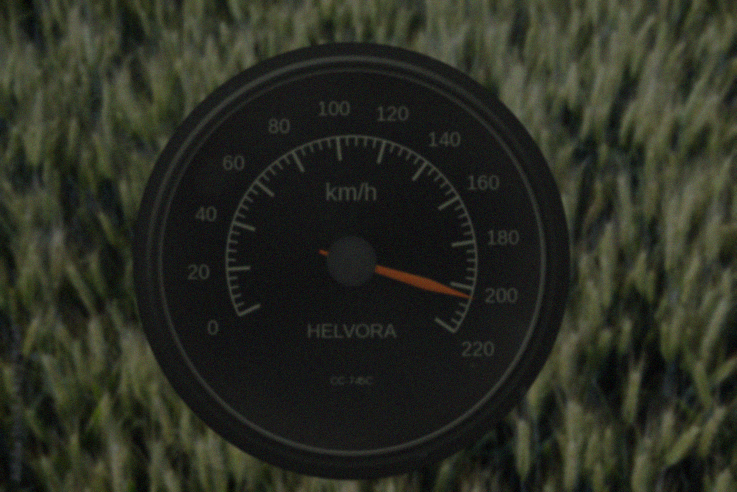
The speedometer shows 204 km/h
